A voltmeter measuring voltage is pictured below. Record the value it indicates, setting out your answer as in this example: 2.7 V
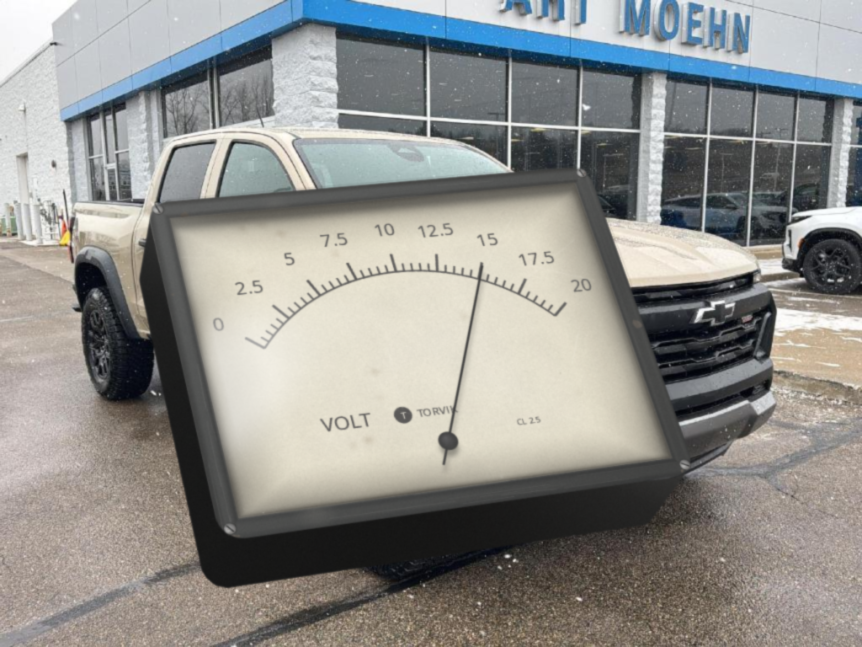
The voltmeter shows 15 V
